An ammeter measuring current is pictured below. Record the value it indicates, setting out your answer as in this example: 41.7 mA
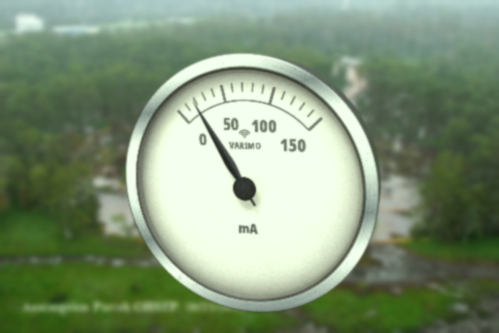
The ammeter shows 20 mA
